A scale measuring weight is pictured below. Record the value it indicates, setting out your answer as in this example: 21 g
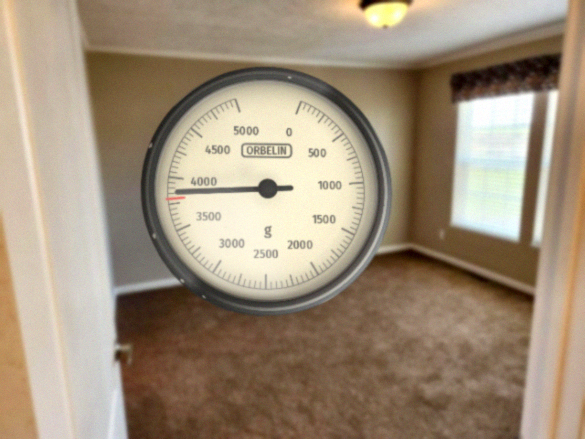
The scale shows 3850 g
